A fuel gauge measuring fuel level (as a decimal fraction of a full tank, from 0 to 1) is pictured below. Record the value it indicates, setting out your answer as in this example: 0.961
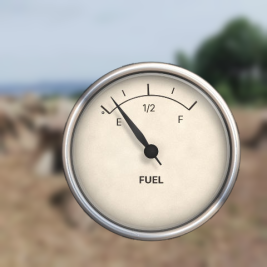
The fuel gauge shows 0.125
